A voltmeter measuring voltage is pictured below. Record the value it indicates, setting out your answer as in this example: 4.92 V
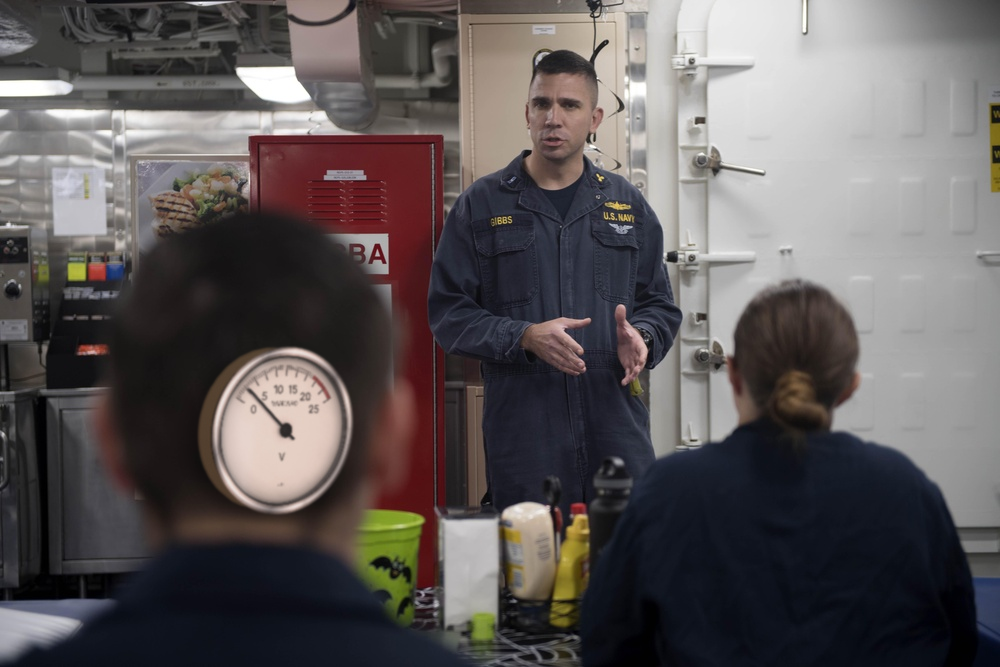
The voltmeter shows 2.5 V
